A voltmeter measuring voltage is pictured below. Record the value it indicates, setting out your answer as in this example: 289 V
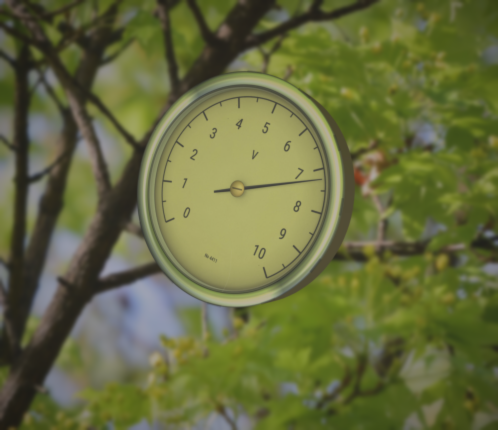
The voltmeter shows 7.25 V
